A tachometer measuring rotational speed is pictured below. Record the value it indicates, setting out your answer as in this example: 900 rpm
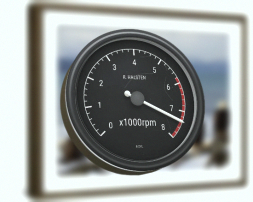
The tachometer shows 7400 rpm
